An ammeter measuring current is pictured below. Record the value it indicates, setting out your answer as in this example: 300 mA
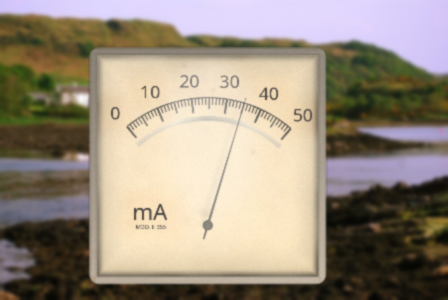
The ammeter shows 35 mA
